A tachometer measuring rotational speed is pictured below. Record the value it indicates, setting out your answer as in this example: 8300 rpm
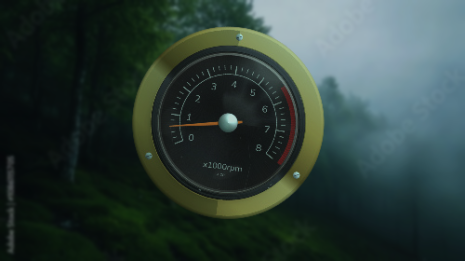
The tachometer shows 600 rpm
